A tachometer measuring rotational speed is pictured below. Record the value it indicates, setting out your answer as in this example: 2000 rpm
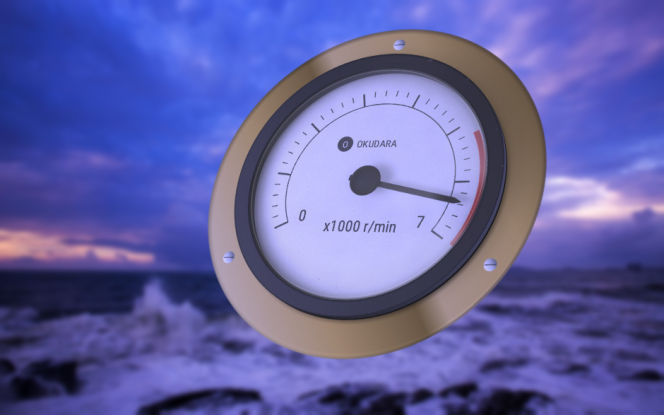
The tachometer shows 6400 rpm
